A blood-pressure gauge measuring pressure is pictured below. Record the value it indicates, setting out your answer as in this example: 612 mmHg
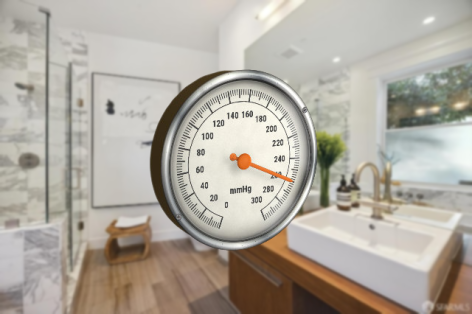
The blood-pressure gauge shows 260 mmHg
